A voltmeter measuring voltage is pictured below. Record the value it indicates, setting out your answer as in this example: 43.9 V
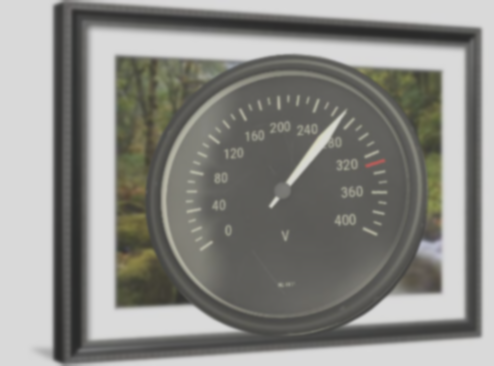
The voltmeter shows 270 V
